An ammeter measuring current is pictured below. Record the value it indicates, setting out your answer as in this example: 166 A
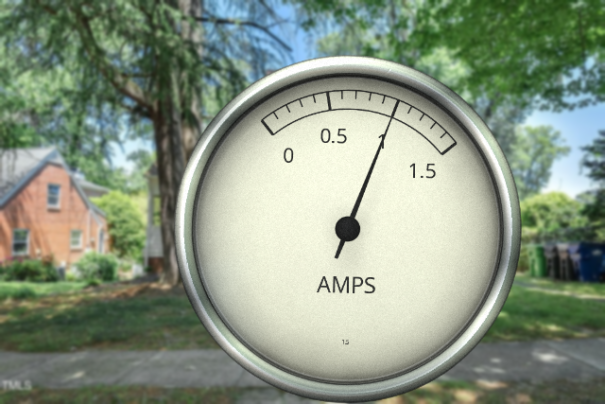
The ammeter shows 1 A
